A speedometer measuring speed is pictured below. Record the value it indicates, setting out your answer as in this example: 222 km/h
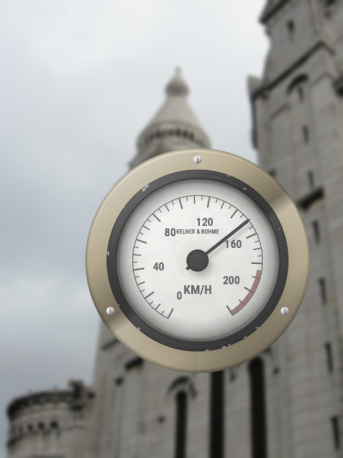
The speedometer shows 150 km/h
